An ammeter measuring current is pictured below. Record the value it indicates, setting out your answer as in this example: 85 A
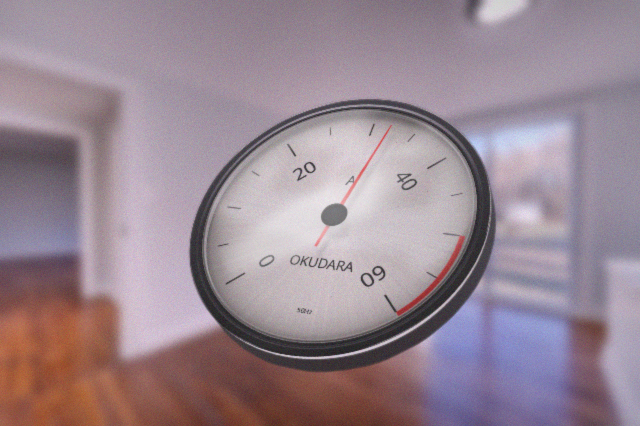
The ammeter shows 32.5 A
